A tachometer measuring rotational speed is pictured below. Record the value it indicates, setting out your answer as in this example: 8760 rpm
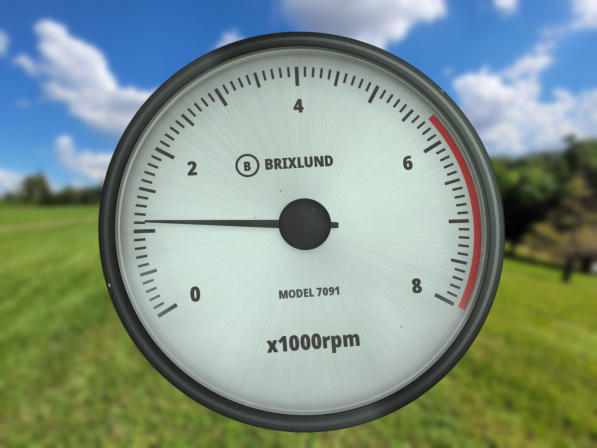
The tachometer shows 1100 rpm
